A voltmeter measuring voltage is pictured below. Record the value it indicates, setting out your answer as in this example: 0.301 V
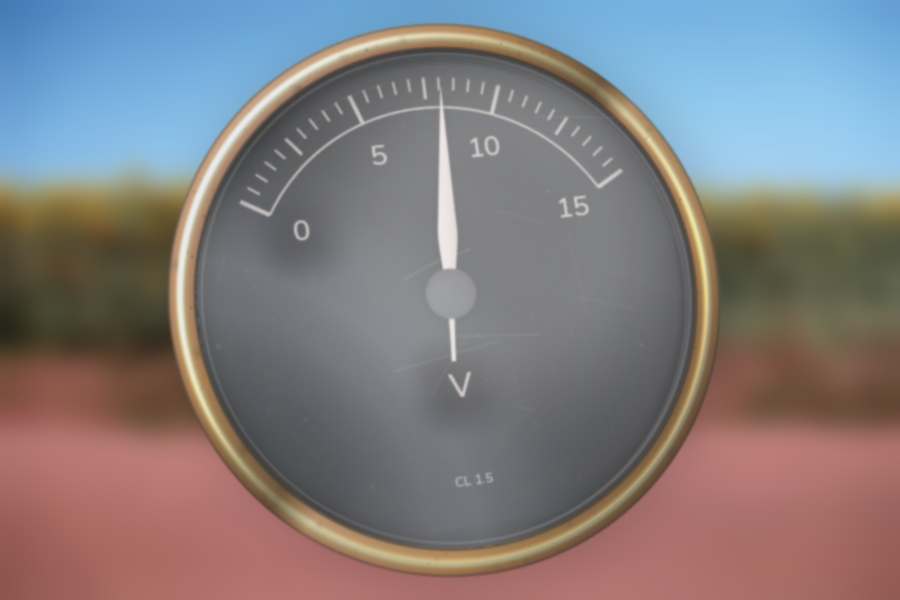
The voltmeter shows 8 V
